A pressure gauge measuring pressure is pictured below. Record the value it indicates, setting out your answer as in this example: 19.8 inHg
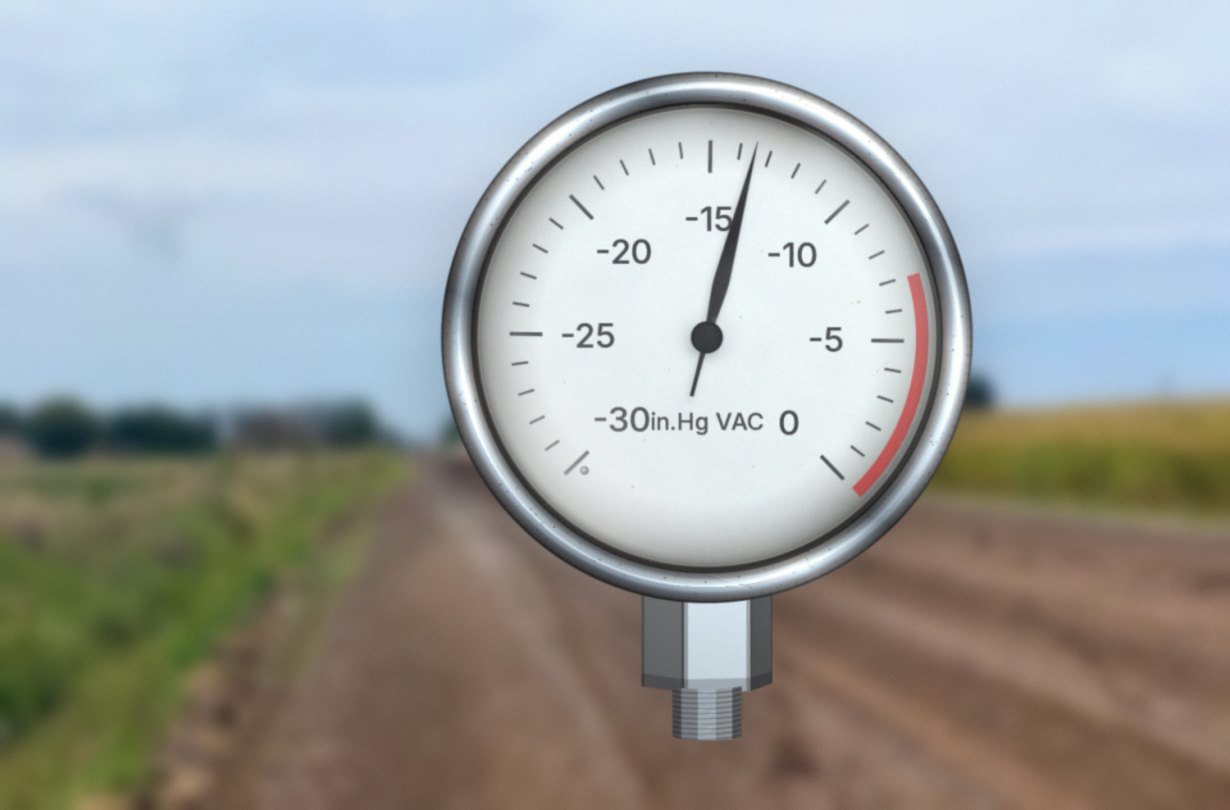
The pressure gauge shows -13.5 inHg
